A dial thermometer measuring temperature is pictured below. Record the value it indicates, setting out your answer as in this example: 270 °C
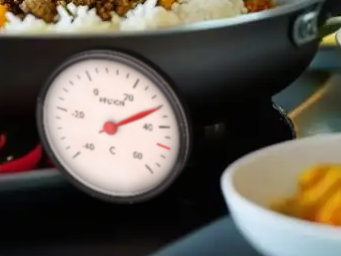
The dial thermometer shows 32 °C
